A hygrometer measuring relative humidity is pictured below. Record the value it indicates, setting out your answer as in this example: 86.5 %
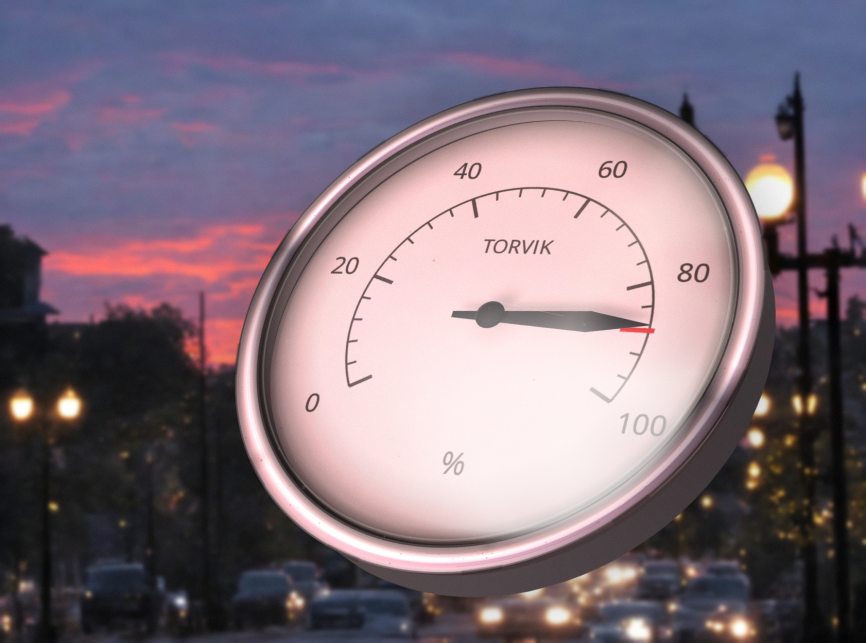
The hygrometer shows 88 %
